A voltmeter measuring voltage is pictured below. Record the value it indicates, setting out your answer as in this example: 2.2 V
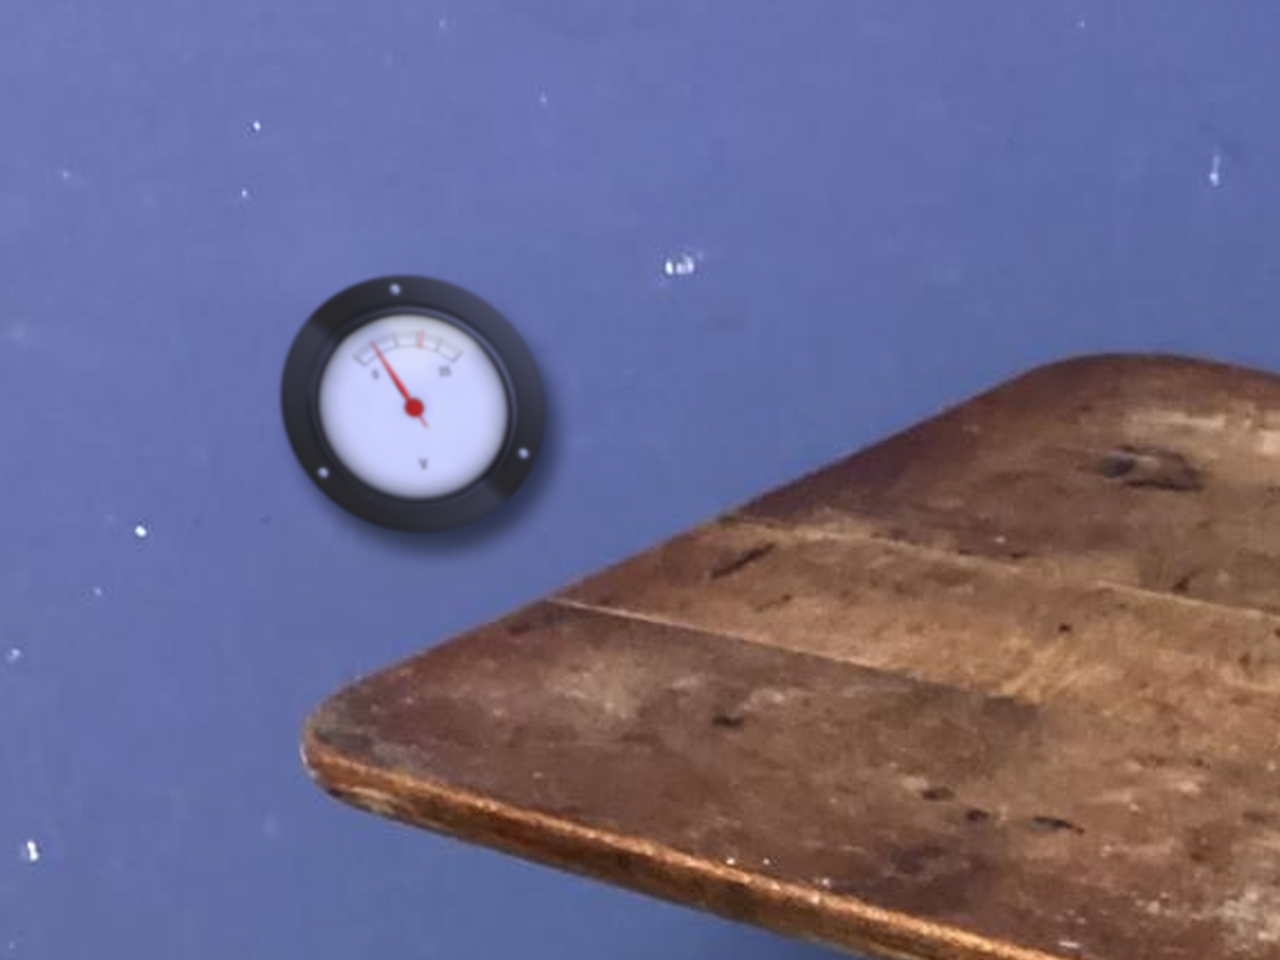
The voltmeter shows 5 V
